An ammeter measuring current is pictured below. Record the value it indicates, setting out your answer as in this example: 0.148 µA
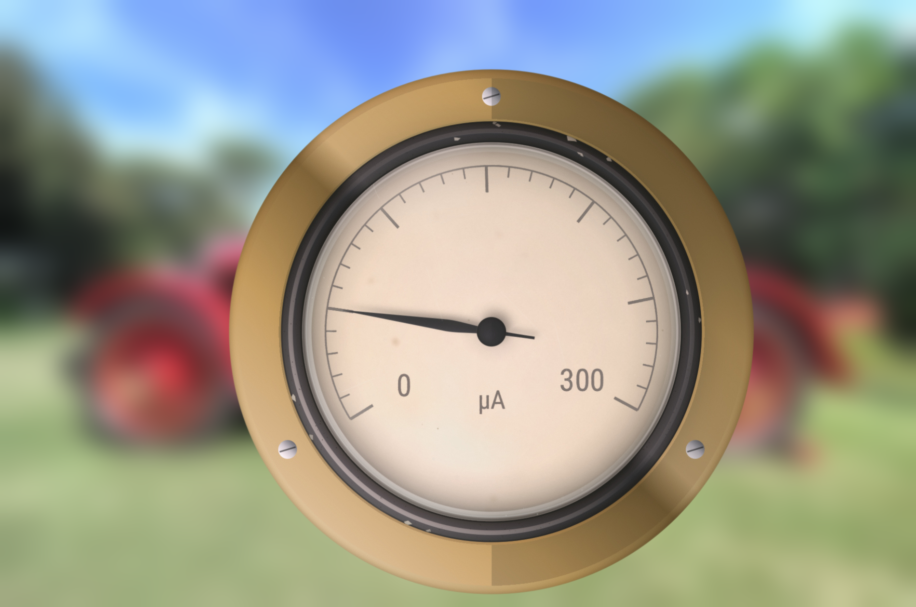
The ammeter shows 50 µA
